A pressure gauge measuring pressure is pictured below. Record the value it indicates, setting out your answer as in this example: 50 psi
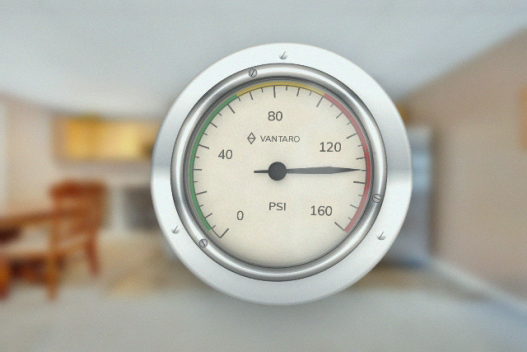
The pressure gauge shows 135 psi
